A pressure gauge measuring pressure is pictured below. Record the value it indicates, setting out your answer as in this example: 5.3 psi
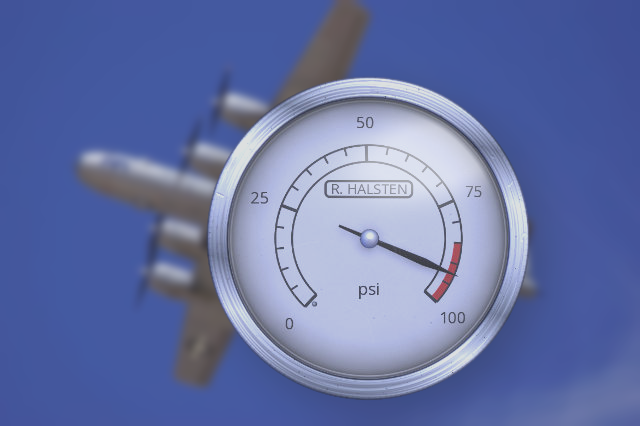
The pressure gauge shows 92.5 psi
